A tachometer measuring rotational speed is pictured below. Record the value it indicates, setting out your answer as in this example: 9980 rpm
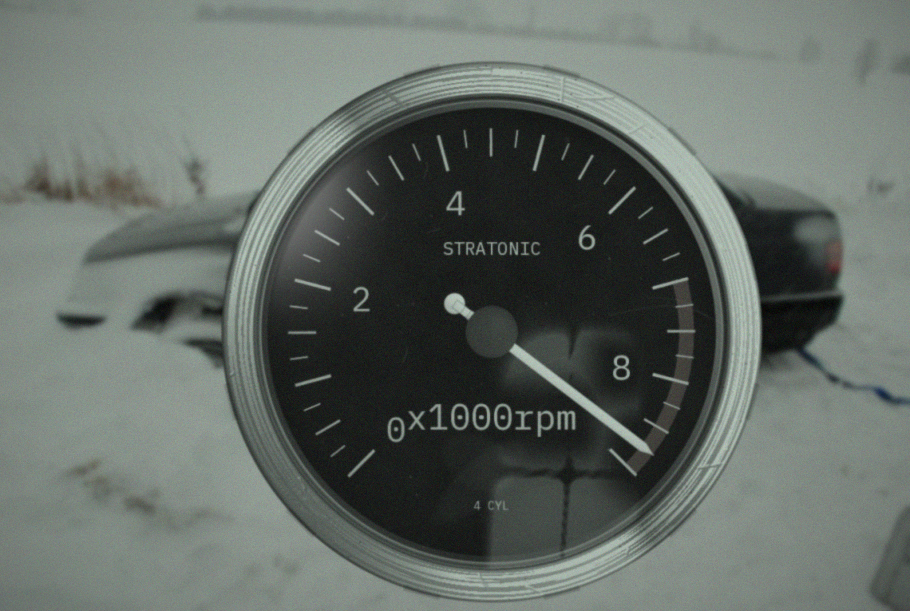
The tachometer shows 8750 rpm
